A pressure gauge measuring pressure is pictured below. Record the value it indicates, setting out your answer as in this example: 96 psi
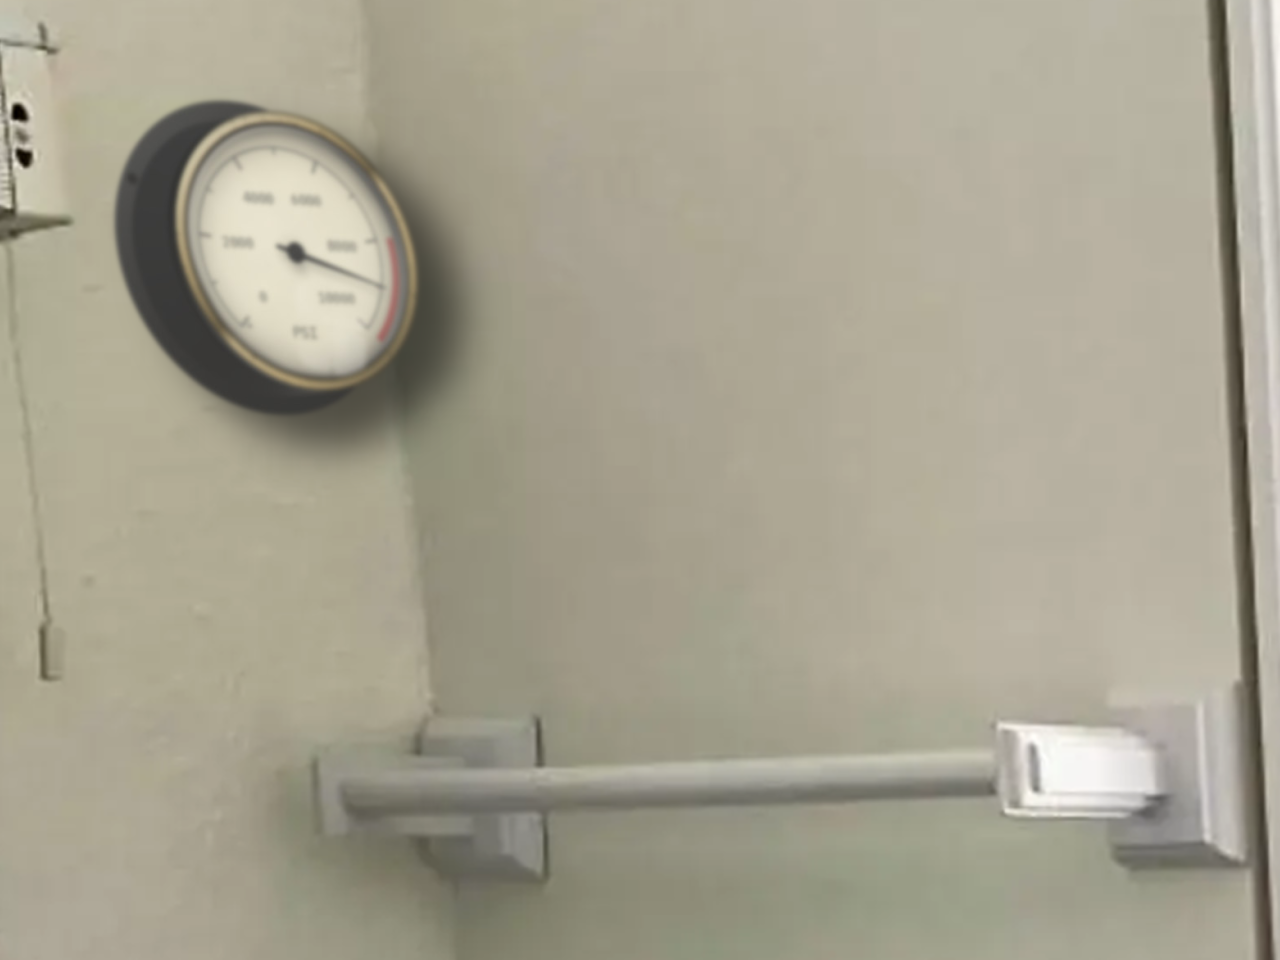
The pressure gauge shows 9000 psi
